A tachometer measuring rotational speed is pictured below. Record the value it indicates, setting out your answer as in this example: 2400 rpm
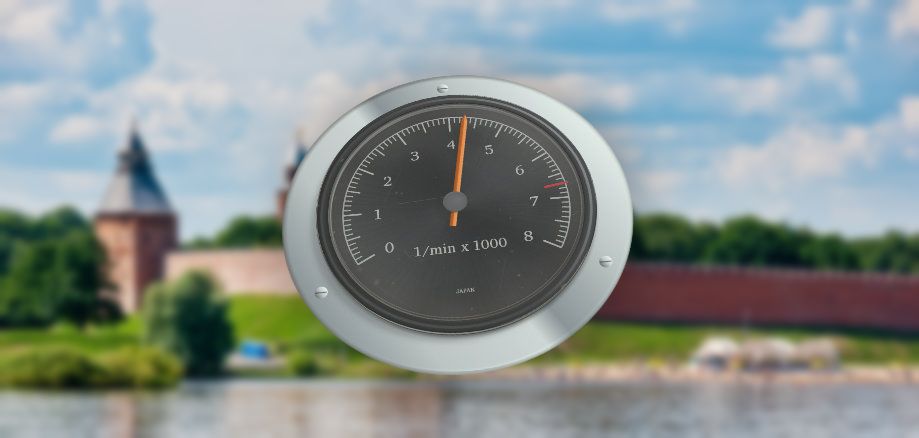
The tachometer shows 4300 rpm
